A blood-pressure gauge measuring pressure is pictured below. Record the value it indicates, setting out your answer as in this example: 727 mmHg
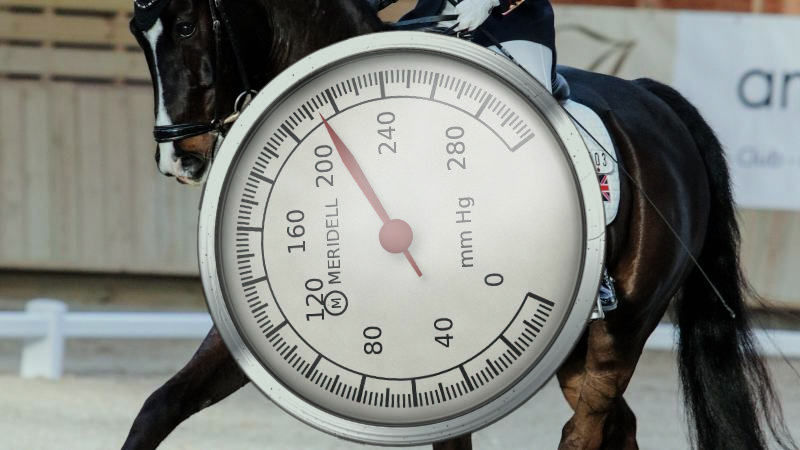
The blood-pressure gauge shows 214 mmHg
